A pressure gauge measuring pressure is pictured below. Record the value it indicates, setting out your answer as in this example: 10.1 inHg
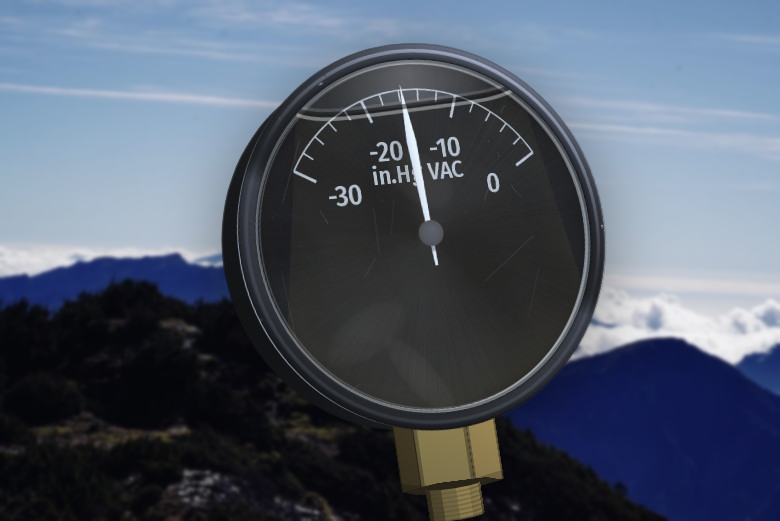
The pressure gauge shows -16 inHg
